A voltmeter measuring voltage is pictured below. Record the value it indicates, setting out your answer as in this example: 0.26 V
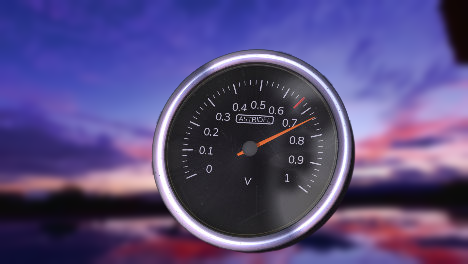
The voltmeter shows 0.74 V
